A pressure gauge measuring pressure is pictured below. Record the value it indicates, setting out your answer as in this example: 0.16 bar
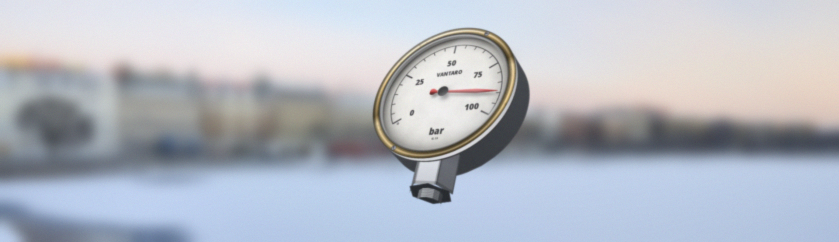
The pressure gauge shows 90 bar
